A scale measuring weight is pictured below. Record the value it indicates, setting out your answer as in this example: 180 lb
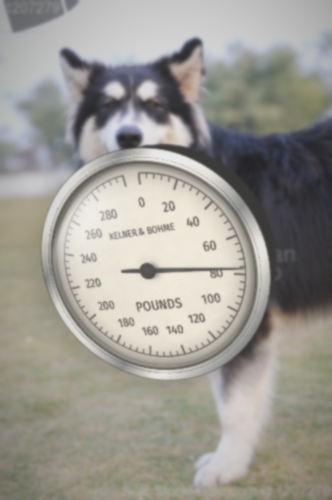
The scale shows 76 lb
